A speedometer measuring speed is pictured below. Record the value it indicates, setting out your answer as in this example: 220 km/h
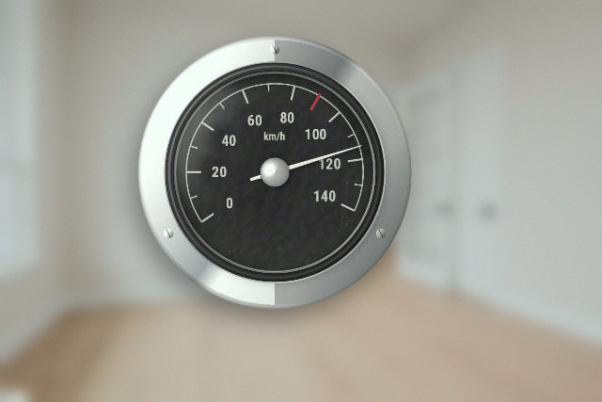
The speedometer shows 115 km/h
